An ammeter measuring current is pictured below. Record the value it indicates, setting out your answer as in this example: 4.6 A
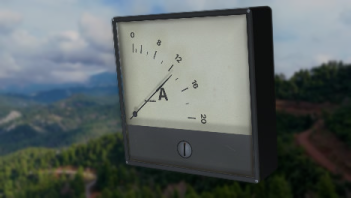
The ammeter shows 13 A
